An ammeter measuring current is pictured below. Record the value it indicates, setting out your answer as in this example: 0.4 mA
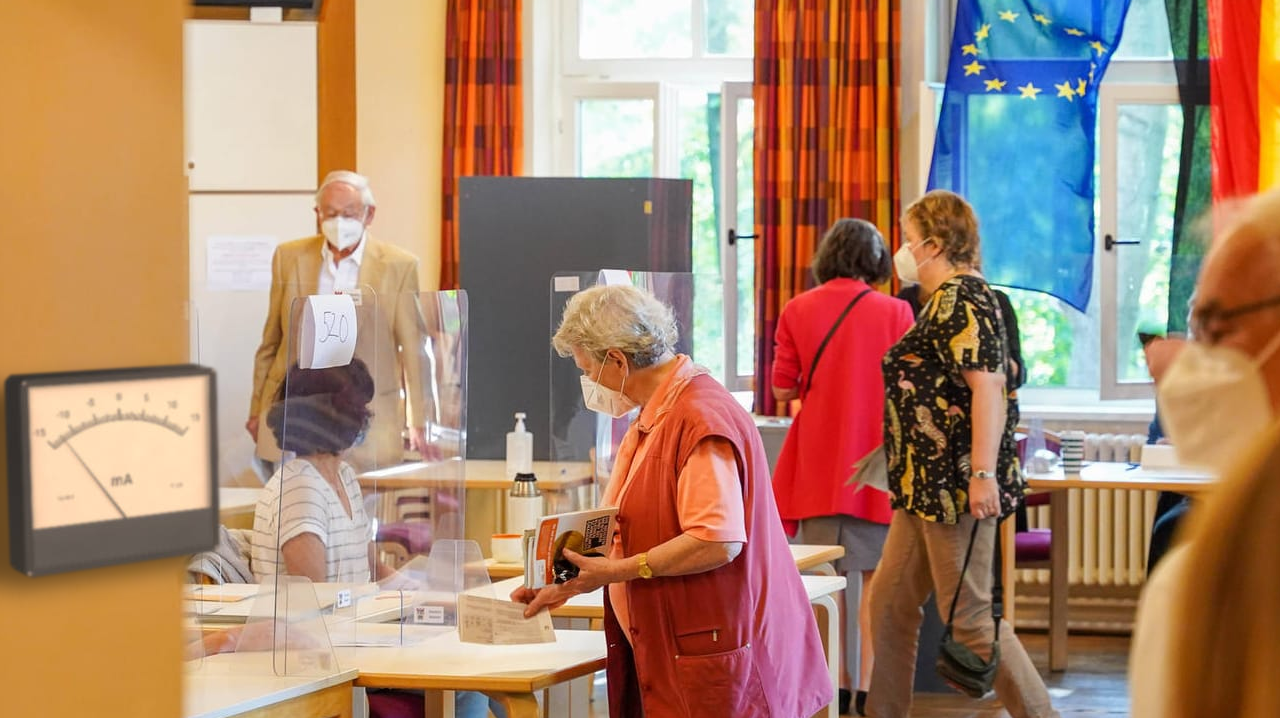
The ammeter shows -12.5 mA
